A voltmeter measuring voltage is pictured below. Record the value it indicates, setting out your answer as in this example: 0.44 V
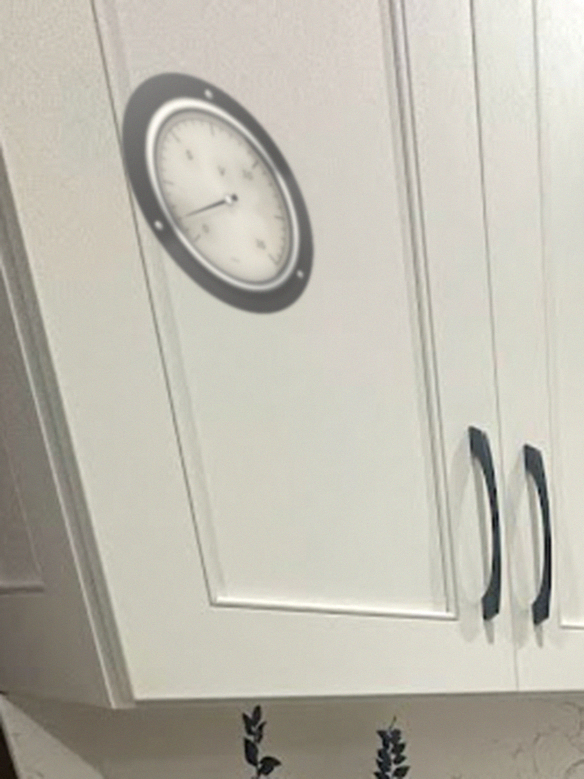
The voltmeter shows 1 V
